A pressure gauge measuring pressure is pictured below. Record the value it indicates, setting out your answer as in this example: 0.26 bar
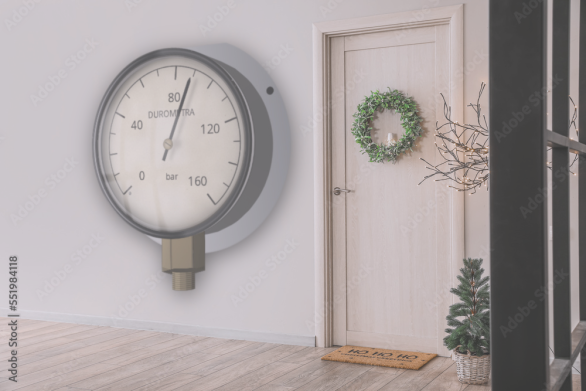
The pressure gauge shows 90 bar
